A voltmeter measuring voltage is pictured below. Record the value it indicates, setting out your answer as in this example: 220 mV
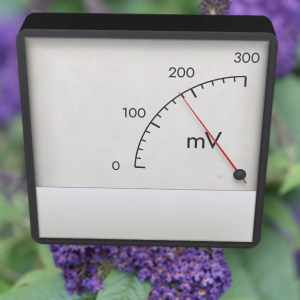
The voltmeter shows 180 mV
